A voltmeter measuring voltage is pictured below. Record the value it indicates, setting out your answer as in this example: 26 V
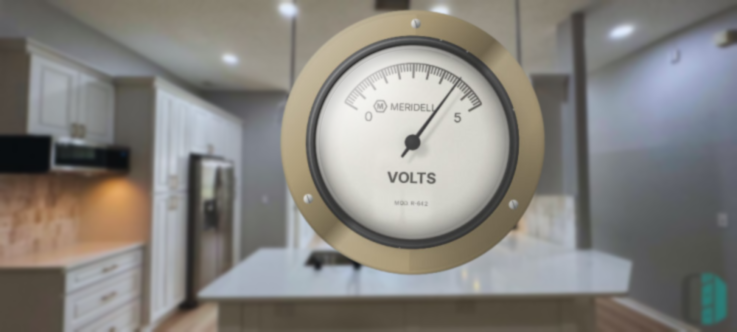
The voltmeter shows 4 V
